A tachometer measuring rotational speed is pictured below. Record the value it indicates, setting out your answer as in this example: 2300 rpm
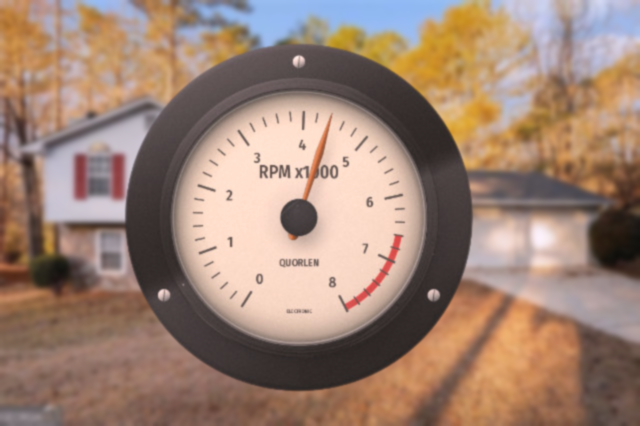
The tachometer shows 4400 rpm
